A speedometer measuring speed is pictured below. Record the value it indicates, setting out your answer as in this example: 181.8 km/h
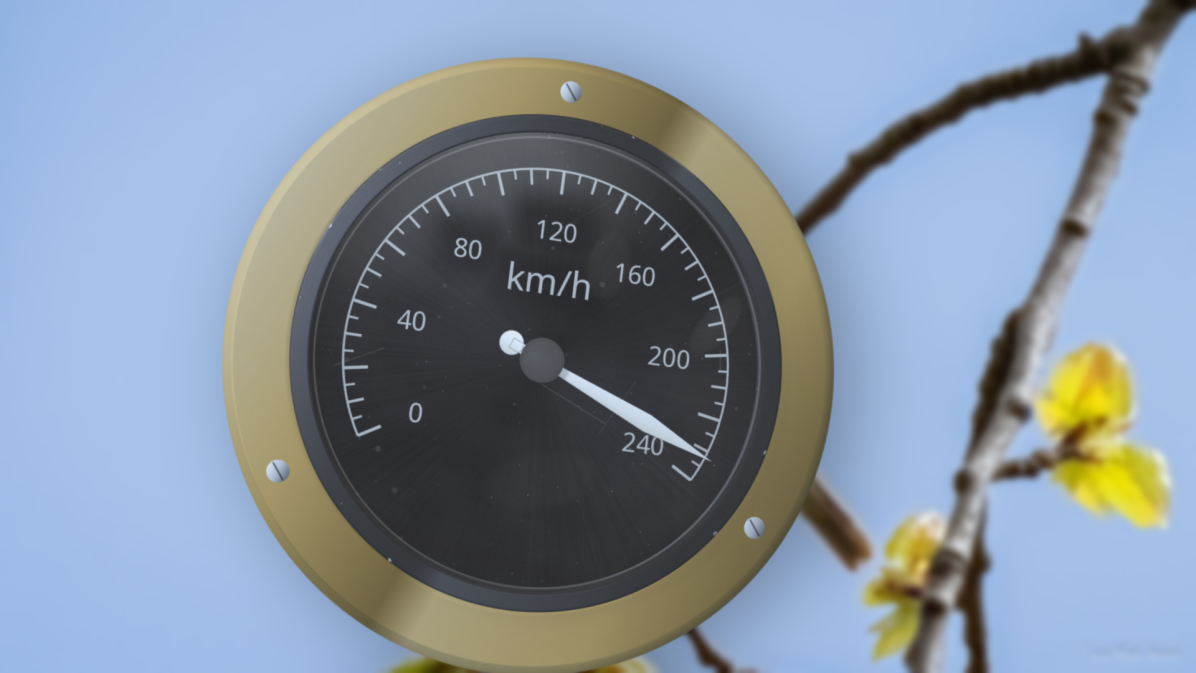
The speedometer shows 232.5 km/h
